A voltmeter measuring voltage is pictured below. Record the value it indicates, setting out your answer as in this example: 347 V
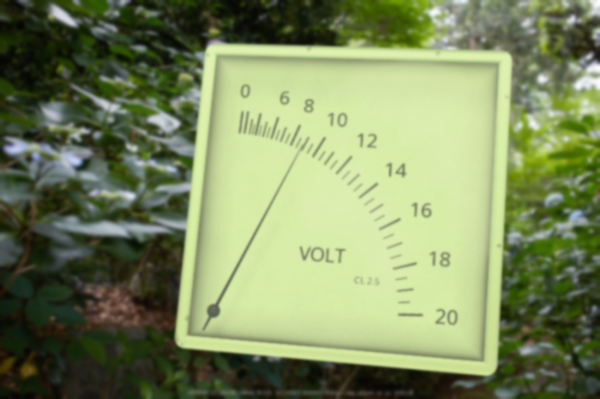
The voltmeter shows 9 V
